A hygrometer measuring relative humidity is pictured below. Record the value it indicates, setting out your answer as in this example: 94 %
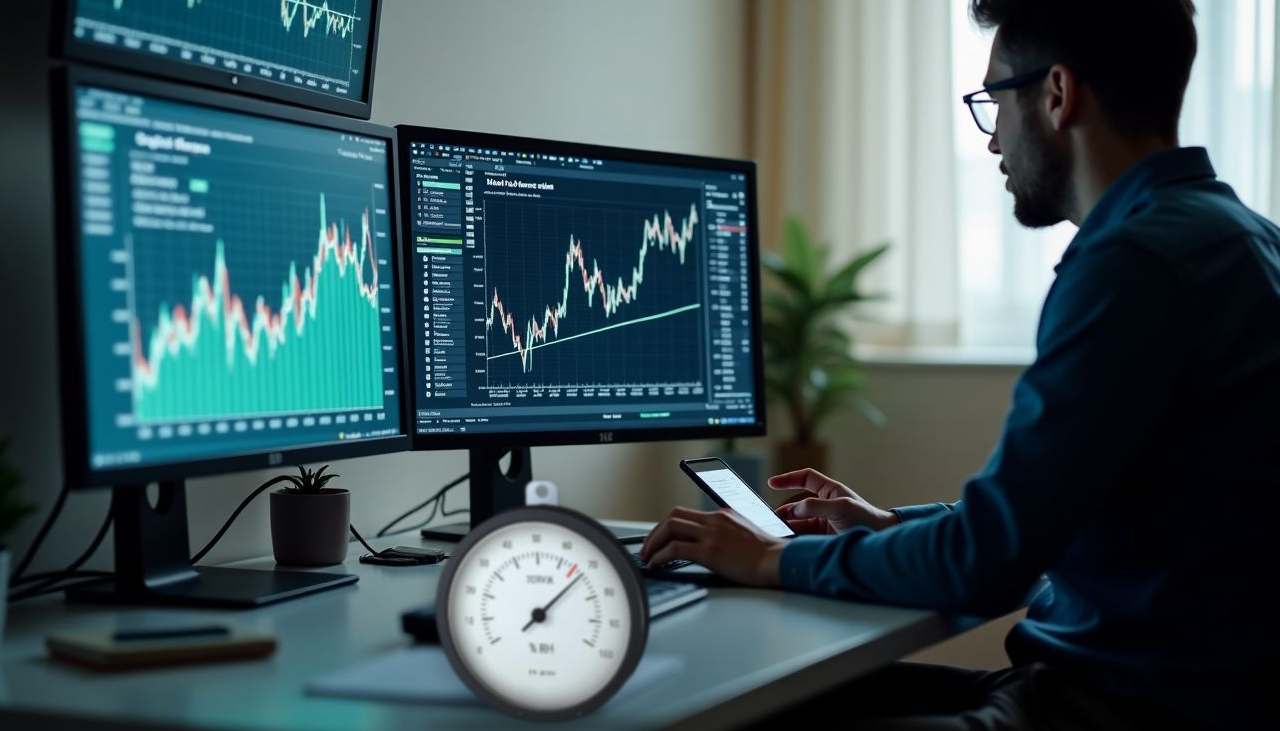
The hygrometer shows 70 %
